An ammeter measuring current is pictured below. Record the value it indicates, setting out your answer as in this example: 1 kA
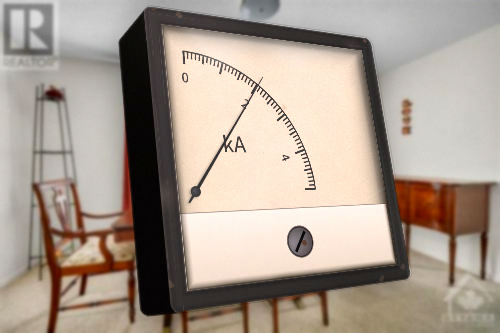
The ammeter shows 2 kA
